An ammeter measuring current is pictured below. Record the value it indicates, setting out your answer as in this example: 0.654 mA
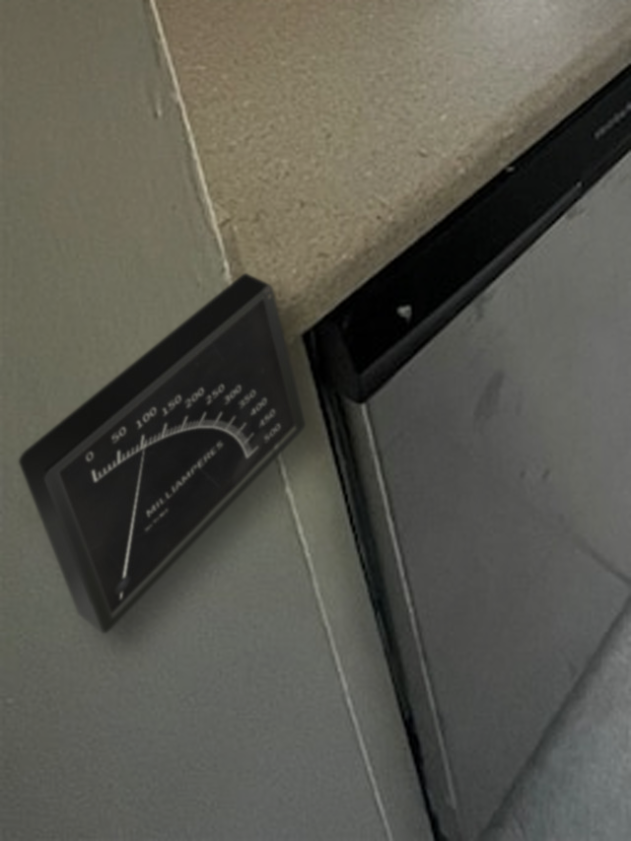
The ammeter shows 100 mA
